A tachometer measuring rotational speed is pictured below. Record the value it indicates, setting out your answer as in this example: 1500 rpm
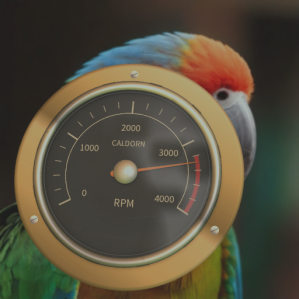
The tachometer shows 3300 rpm
